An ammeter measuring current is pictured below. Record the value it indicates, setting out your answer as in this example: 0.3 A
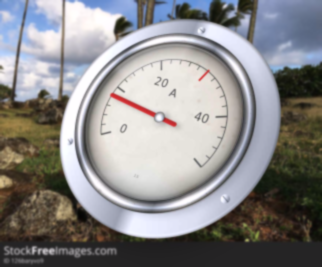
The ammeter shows 8 A
